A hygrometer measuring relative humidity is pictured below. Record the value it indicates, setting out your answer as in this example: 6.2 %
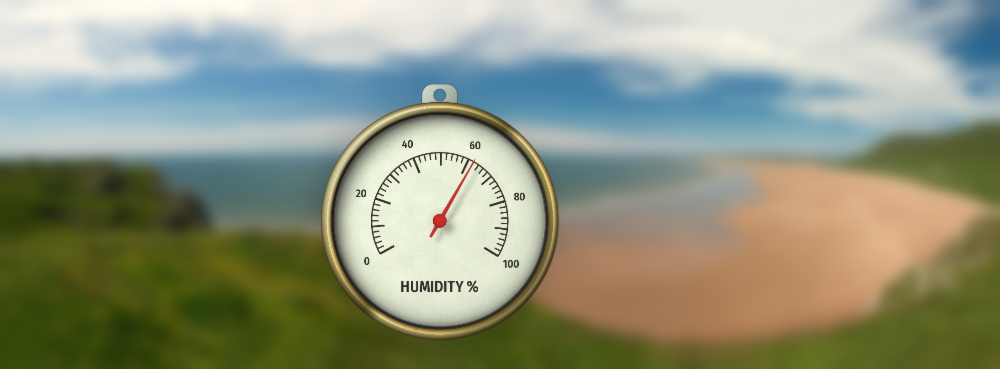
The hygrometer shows 62 %
